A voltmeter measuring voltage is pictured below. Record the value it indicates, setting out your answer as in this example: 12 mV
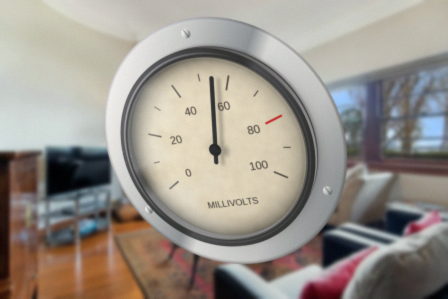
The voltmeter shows 55 mV
